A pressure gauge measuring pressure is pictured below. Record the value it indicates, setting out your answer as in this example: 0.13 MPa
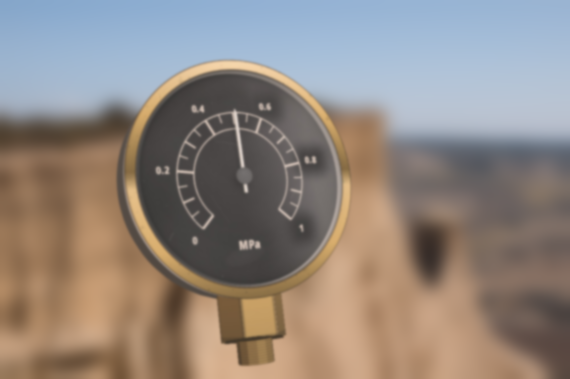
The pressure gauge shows 0.5 MPa
